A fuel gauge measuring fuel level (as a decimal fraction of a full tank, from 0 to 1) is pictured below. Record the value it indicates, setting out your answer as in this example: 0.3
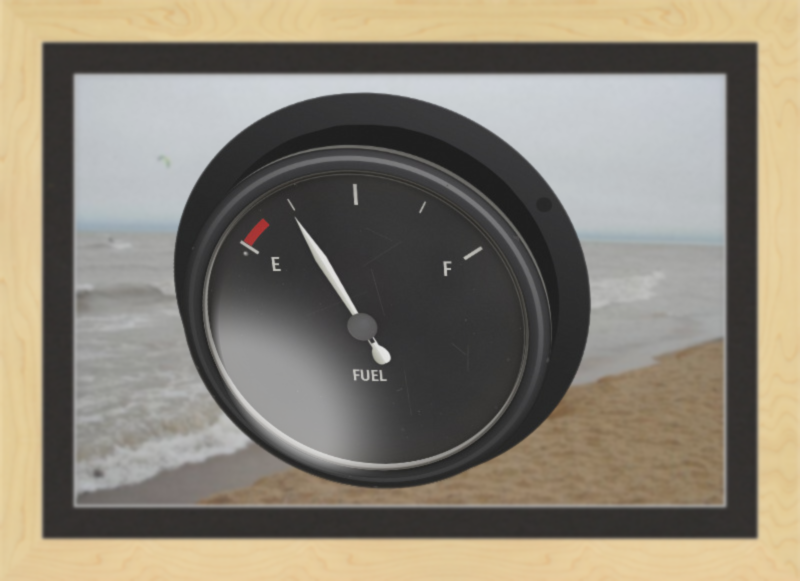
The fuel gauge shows 0.25
